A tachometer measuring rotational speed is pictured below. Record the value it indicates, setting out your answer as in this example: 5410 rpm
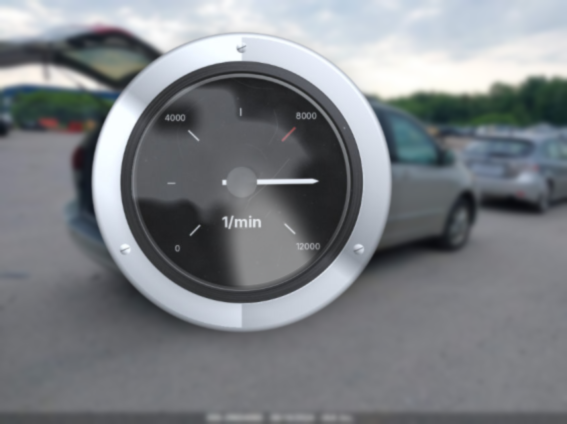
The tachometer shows 10000 rpm
